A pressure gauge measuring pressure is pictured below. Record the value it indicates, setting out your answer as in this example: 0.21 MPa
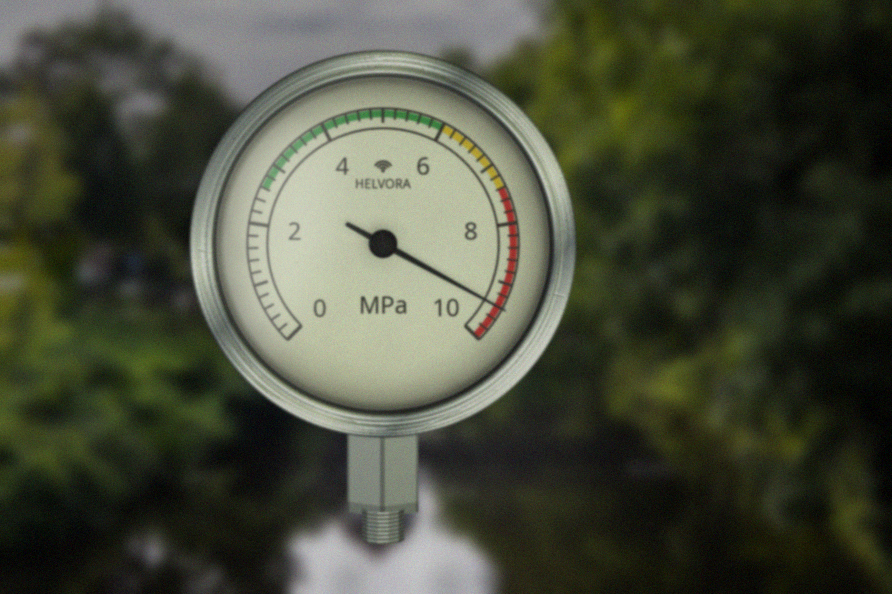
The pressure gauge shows 9.4 MPa
